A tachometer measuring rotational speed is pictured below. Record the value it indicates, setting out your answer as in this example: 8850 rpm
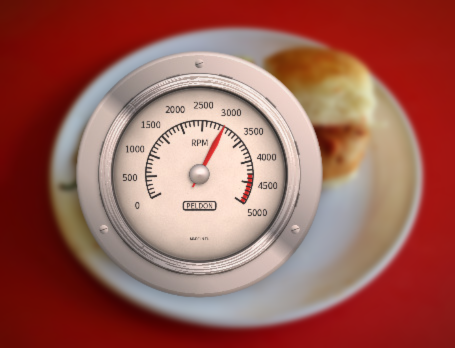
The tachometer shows 3000 rpm
